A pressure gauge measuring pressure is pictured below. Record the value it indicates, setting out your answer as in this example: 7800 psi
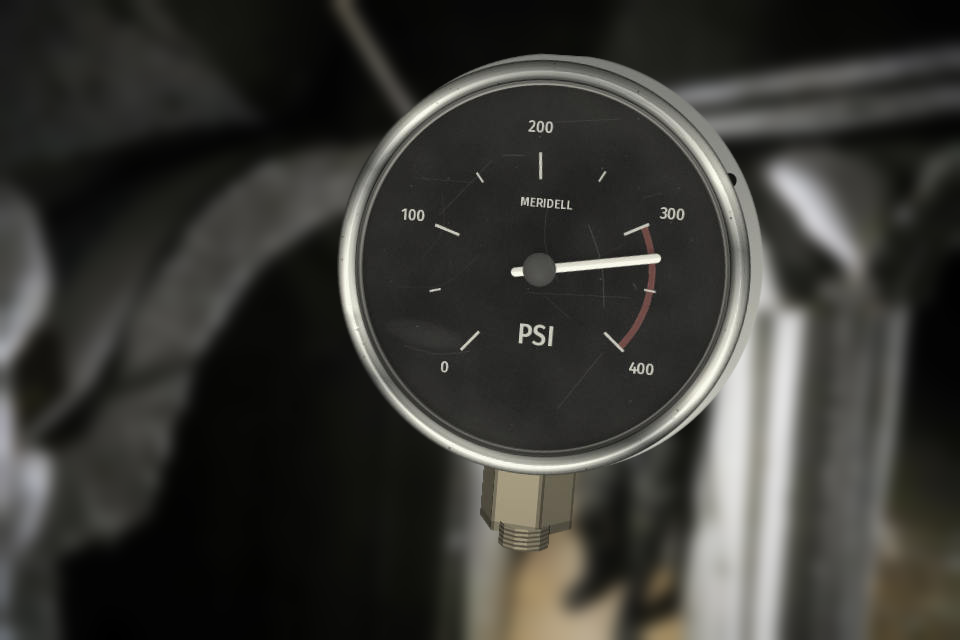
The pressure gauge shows 325 psi
